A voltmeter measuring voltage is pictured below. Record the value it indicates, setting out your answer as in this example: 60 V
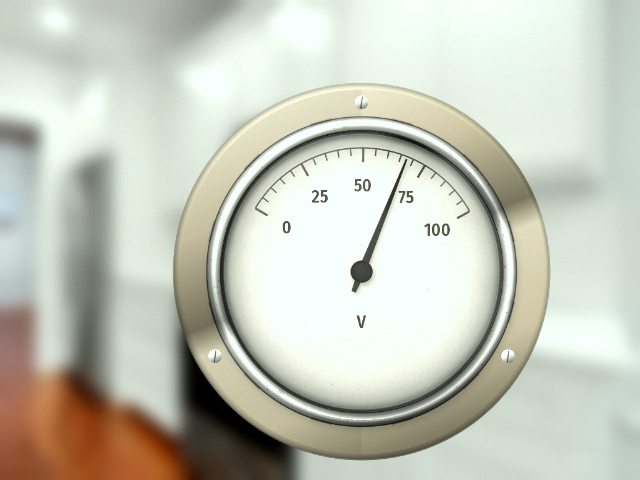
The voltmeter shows 67.5 V
